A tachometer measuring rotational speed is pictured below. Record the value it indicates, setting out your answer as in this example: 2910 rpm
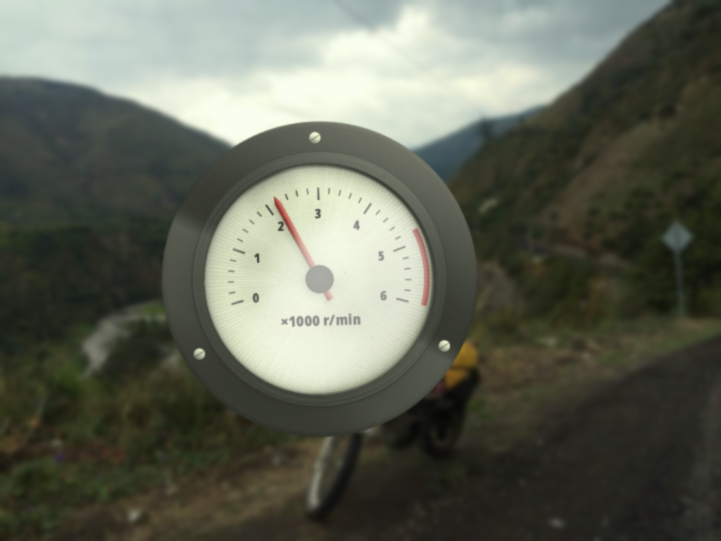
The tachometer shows 2200 rpm
